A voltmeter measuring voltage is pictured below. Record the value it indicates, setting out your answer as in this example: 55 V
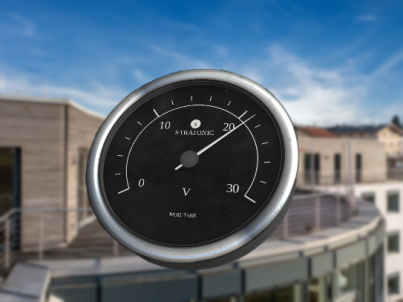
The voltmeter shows 21 V
